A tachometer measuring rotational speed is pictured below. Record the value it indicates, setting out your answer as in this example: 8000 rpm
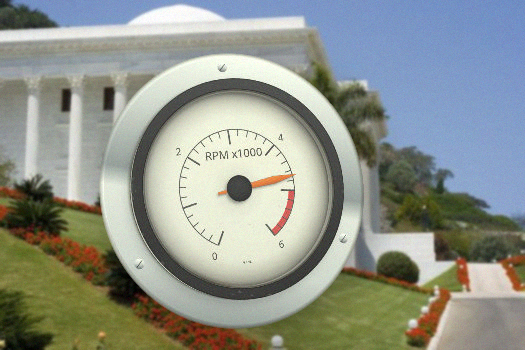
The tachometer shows 4700 rpm
